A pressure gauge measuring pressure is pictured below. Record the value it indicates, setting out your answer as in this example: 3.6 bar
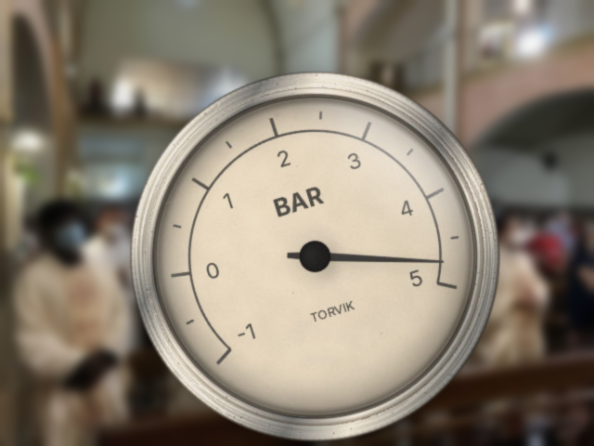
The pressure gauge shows 4.75 bar
